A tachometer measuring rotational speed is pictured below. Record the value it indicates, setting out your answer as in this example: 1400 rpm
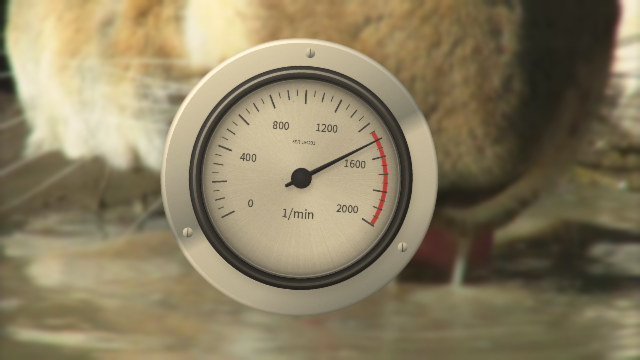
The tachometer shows 1500 rpm
